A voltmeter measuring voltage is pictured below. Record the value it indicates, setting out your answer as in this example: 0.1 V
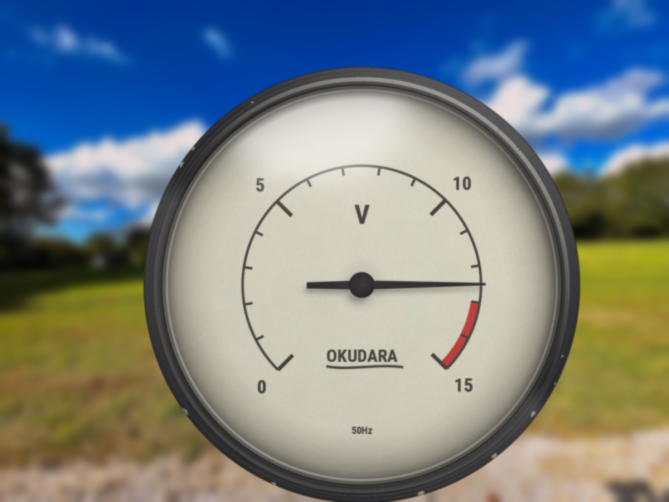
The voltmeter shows 12.5 V
